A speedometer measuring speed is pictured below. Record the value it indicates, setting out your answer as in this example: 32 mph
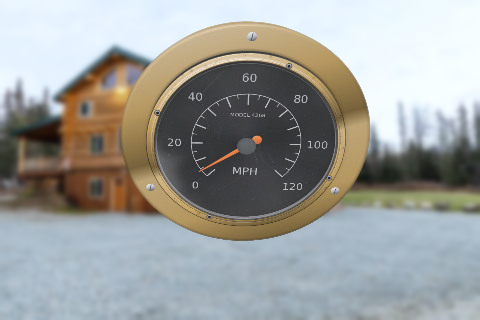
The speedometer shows 5 mph
